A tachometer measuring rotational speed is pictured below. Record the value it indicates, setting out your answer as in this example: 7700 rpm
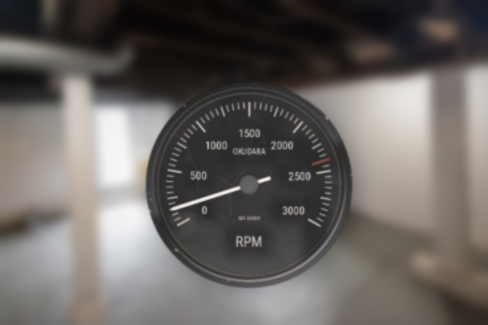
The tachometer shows 150 rpm
